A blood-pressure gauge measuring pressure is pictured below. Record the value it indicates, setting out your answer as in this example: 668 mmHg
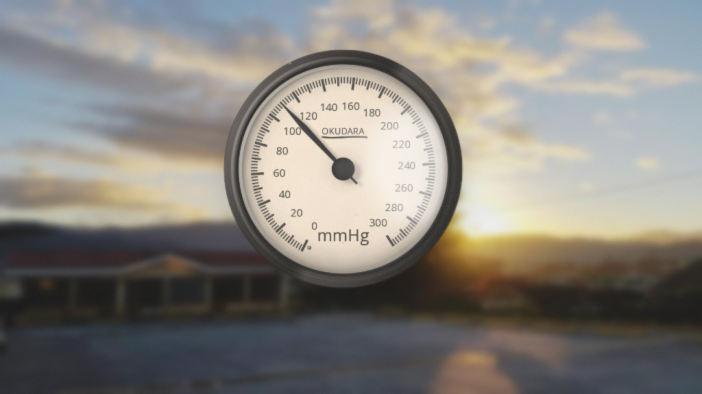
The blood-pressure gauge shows 110 mmHg
